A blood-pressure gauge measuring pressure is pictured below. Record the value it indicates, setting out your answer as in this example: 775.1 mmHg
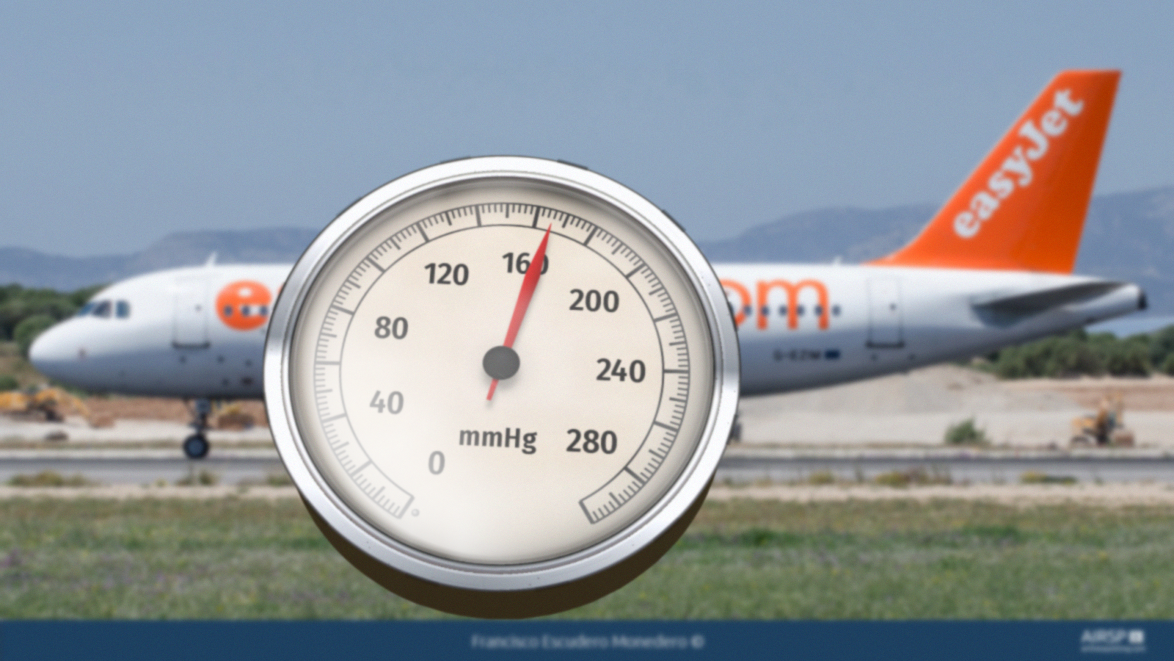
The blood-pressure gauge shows 166 mmHg
